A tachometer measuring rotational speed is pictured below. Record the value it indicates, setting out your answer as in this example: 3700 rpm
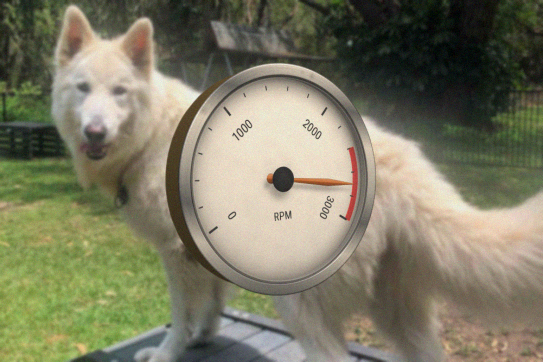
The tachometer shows 2700 rpm
